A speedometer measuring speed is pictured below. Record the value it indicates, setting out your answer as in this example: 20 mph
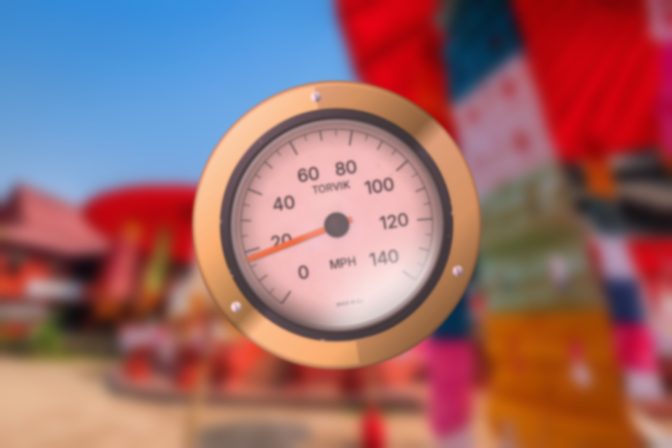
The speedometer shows 17.5 mph
